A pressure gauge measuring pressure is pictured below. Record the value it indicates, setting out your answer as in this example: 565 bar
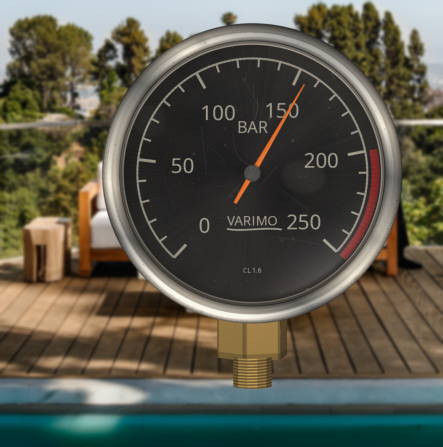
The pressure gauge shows 155 bar
